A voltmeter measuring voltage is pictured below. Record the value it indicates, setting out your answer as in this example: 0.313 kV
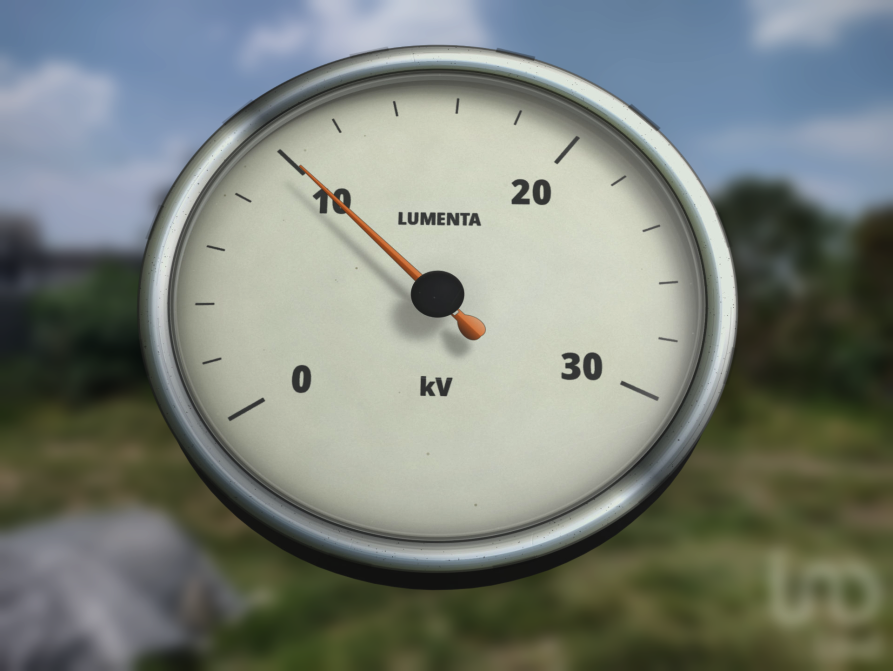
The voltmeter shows 10 kV
